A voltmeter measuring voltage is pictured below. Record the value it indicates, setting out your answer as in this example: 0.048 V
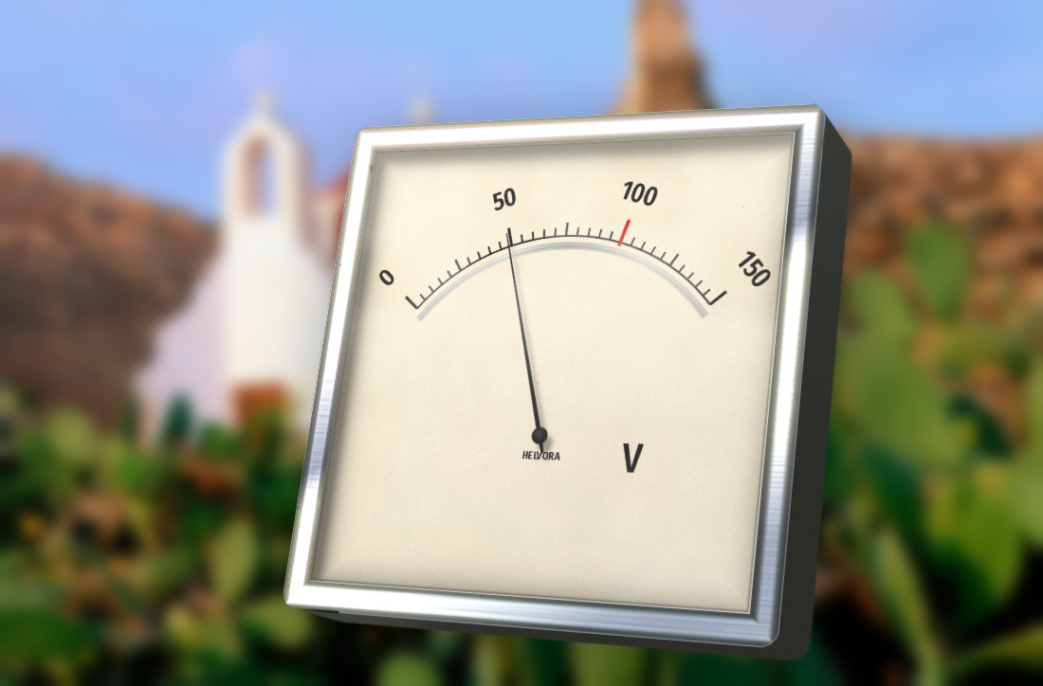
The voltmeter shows 50 V
